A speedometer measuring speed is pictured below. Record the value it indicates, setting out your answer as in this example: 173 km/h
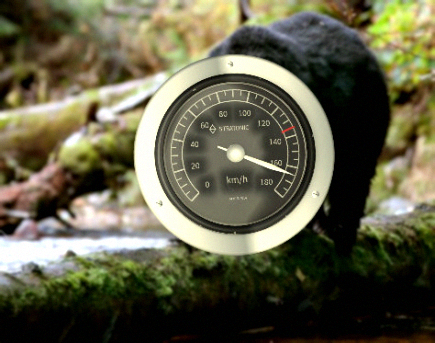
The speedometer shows 165 km/h
